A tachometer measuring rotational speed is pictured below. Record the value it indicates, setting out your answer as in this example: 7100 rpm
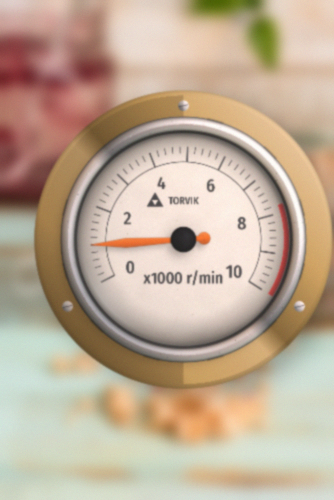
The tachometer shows 1000 rpm
